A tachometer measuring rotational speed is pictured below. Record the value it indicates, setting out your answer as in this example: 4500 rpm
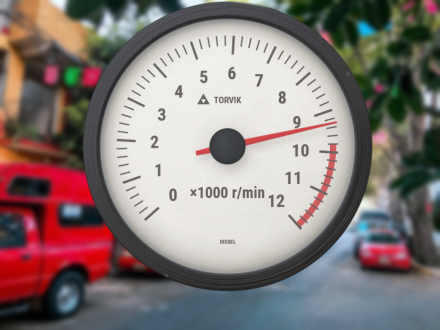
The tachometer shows 9300 rpm
